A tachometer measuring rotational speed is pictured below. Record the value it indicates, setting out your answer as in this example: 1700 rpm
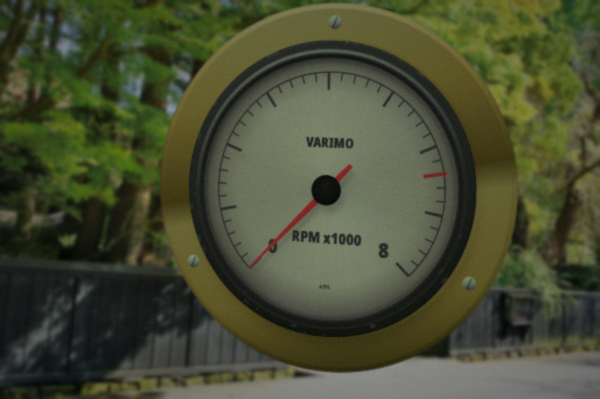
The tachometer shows 0 rpm
